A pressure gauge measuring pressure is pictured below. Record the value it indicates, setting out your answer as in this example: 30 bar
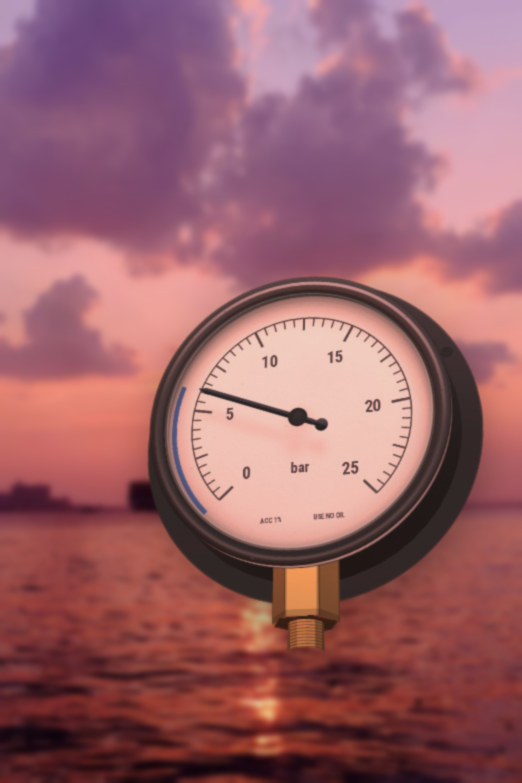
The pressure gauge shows 6 bar
